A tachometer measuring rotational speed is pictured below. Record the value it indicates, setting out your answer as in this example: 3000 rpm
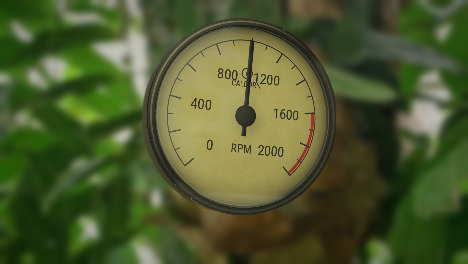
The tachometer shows 1000 rpm
